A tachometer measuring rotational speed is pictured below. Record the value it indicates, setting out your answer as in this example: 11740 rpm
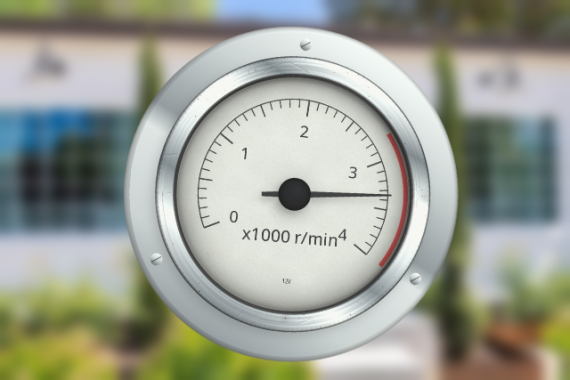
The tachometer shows 3350 rpm
